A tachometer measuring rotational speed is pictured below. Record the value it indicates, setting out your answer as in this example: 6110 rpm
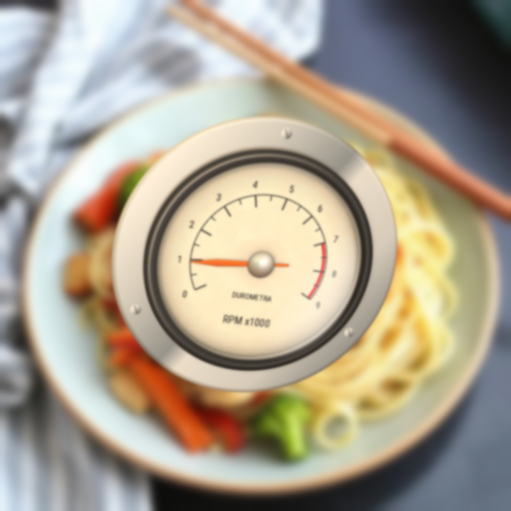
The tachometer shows 1000 rpm
